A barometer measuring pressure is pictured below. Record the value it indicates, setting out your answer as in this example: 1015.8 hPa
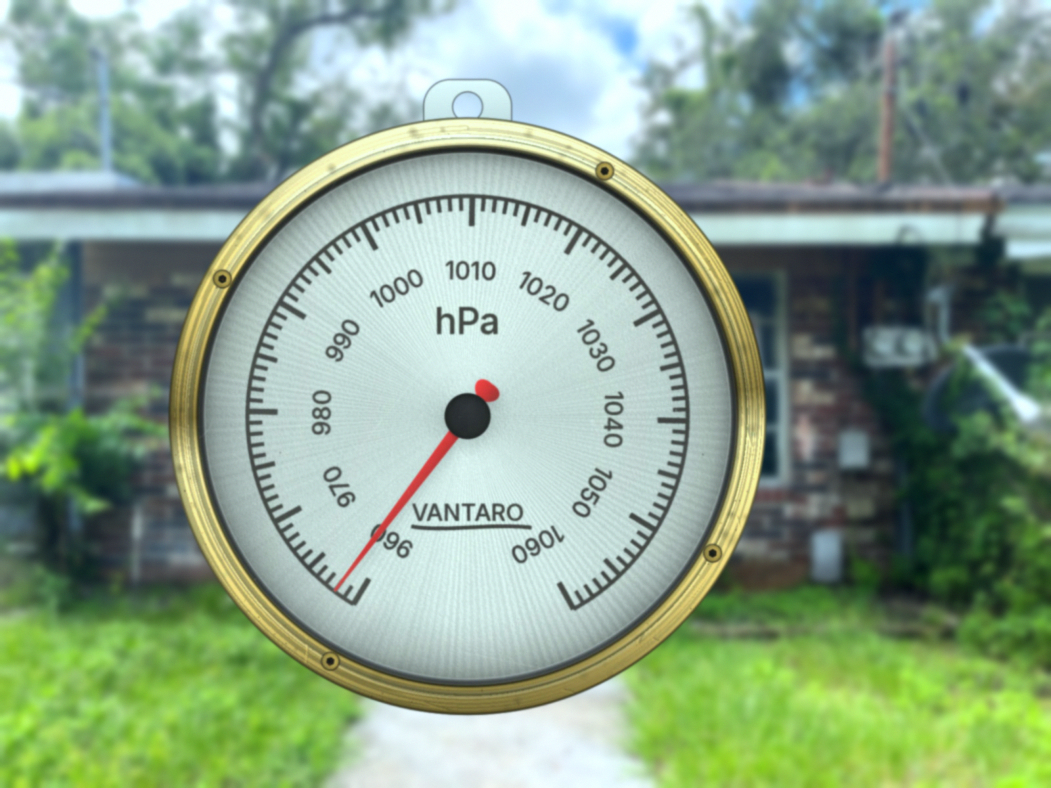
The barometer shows 962 hPa
